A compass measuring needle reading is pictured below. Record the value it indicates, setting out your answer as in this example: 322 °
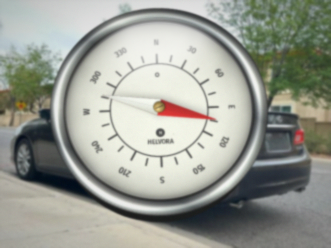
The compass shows 105 °
